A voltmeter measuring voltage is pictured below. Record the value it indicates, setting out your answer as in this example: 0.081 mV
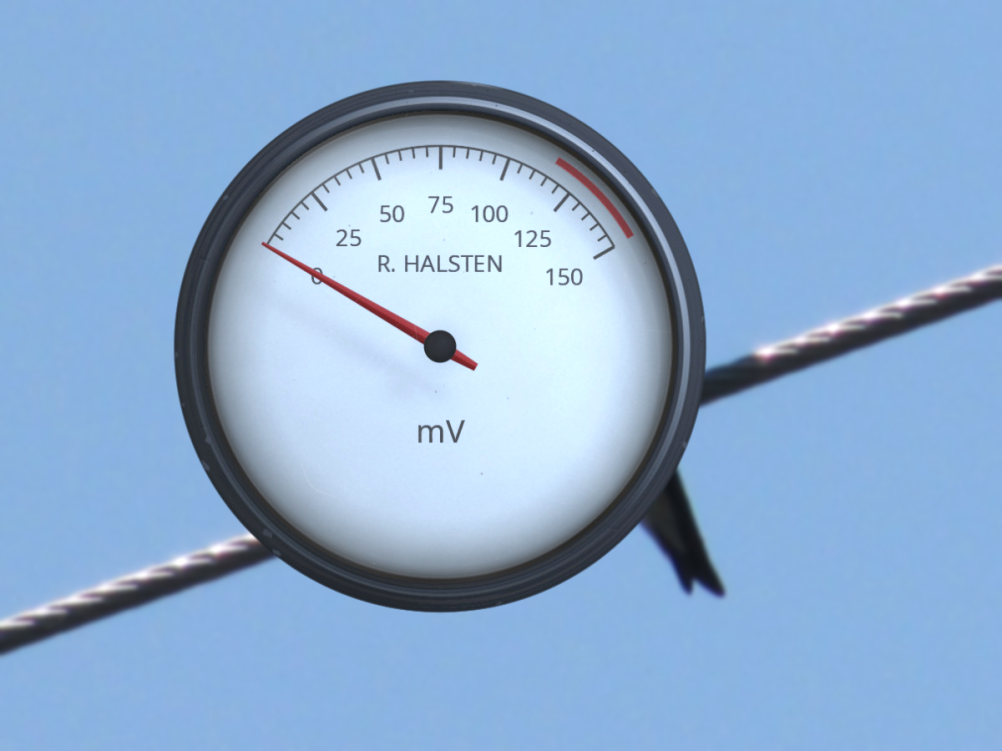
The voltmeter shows 0 mV
